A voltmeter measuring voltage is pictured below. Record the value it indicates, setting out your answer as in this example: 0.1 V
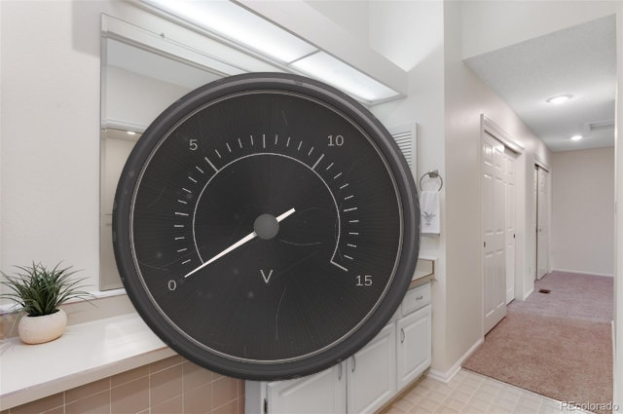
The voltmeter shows 0 V
